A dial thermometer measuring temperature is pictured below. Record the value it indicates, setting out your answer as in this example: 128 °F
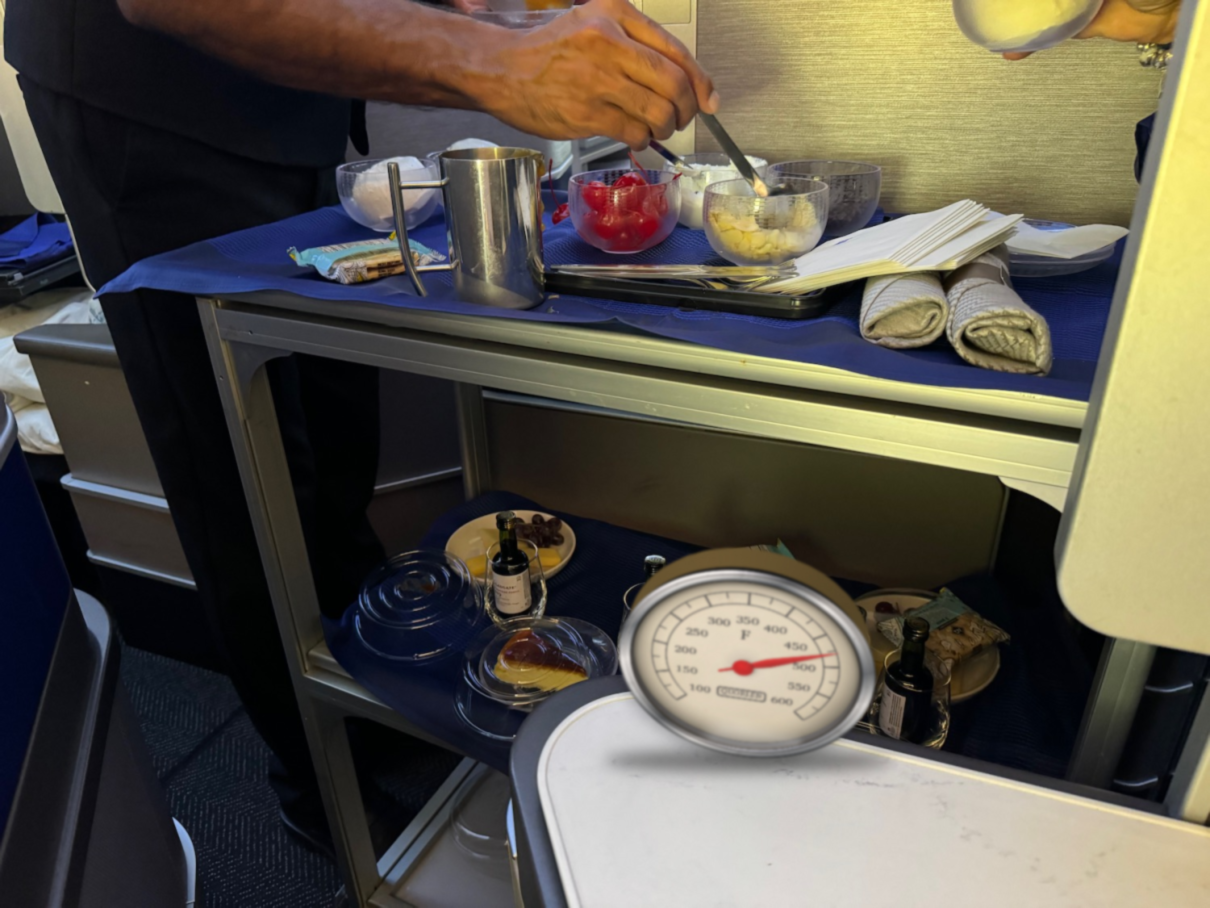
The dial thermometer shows 475 °F
